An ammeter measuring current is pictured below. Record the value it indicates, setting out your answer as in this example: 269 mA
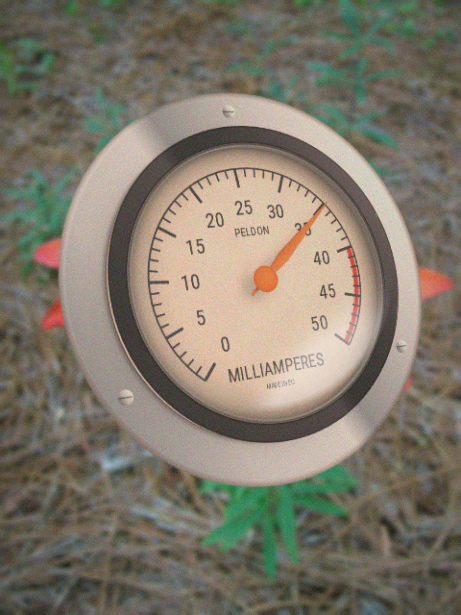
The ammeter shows 35 mA
